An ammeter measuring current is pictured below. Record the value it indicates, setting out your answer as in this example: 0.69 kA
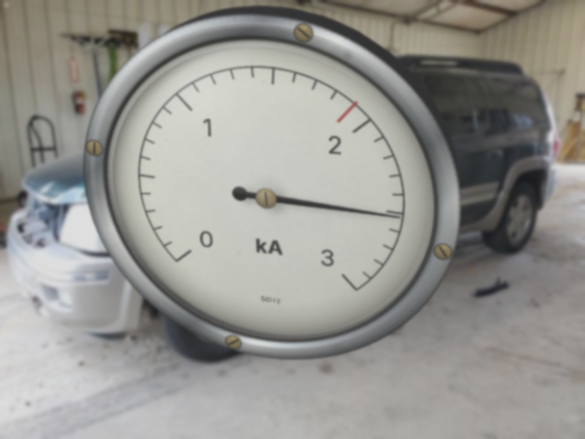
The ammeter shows 2.5 kA
